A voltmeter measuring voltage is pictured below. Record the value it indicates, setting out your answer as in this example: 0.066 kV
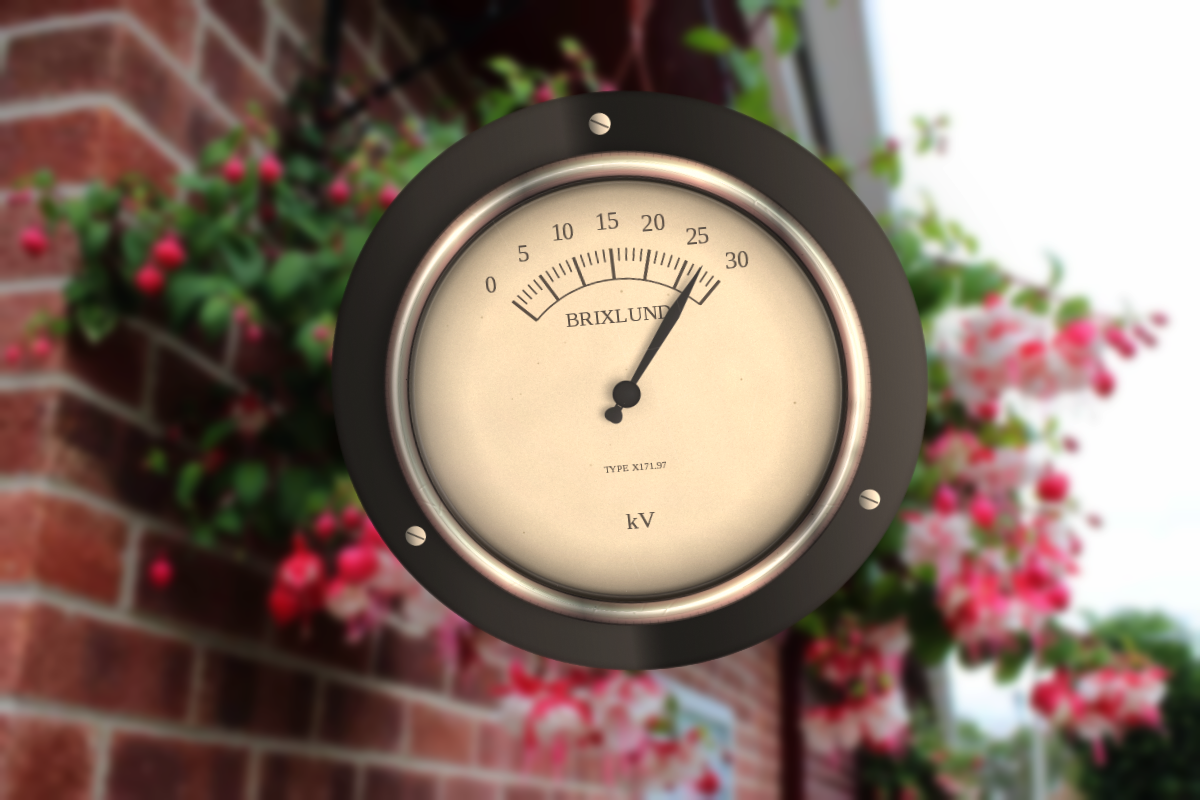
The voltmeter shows 27 kV
